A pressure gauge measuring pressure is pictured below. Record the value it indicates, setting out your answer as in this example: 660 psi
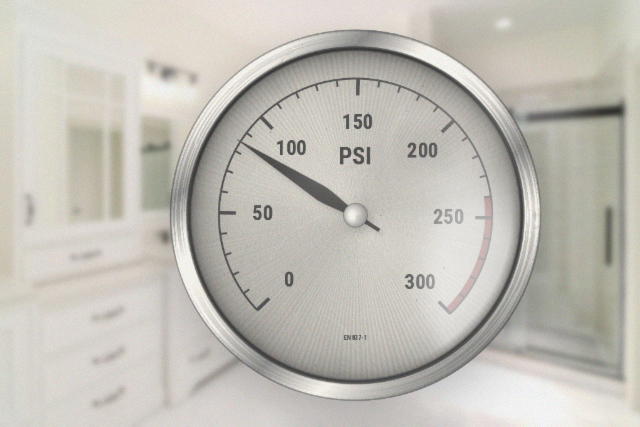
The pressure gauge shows 85 psi
